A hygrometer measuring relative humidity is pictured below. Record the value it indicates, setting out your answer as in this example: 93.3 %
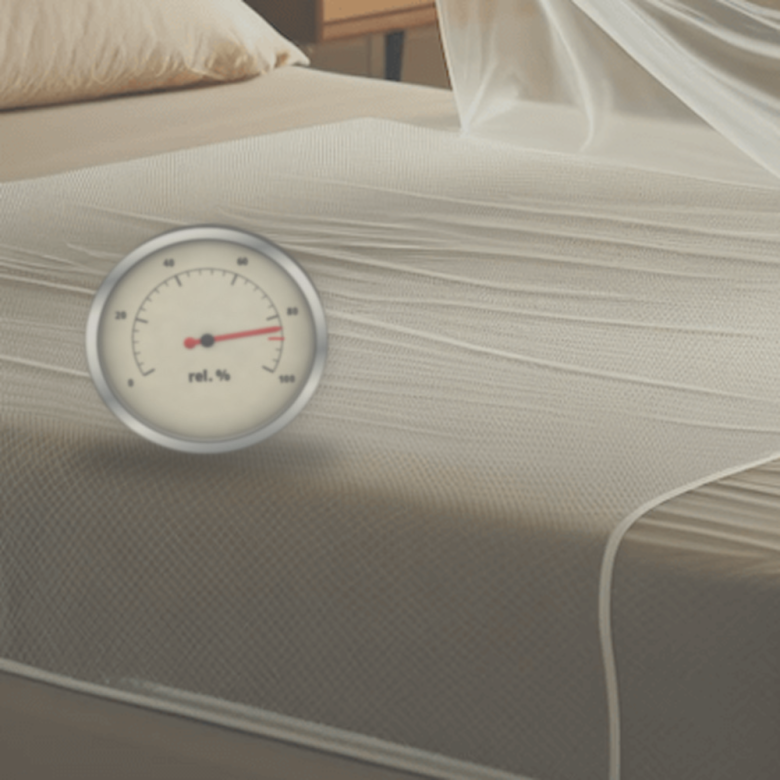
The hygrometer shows 84 %
